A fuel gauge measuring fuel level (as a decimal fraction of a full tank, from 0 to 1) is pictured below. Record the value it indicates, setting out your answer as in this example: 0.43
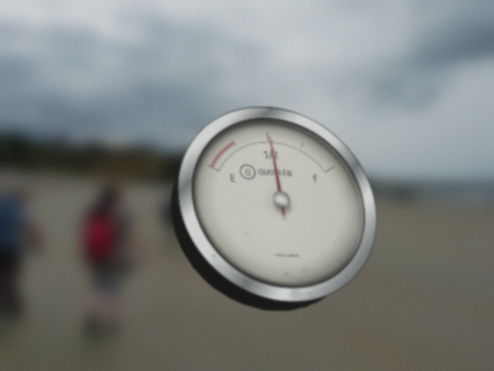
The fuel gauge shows 0.5
